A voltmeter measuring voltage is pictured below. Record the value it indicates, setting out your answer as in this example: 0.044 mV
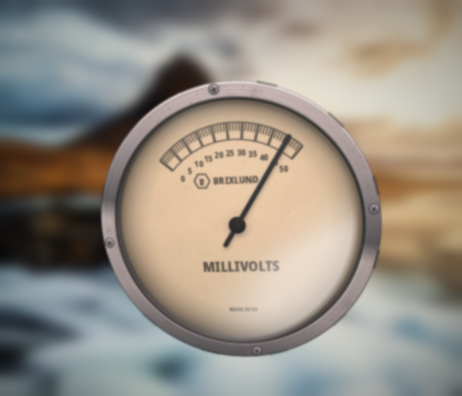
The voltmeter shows 45 mV
